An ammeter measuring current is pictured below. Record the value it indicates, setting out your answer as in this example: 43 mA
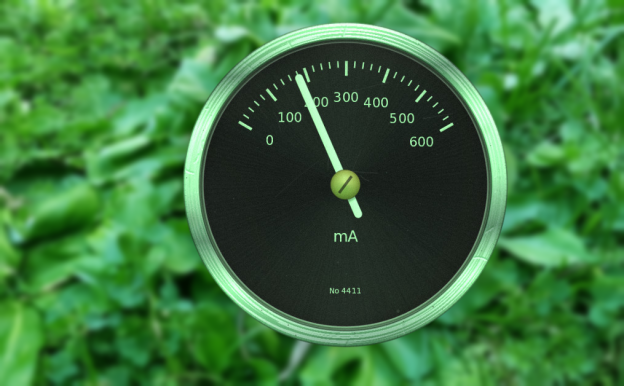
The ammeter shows 180 mA
